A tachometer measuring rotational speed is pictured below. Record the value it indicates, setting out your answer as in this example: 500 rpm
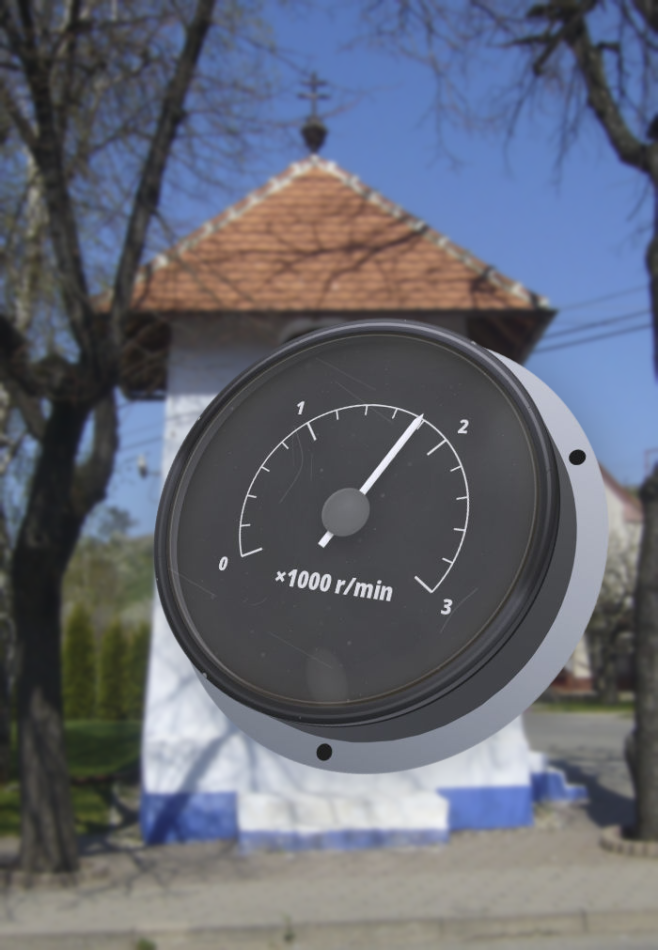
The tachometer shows 1800 rpm
